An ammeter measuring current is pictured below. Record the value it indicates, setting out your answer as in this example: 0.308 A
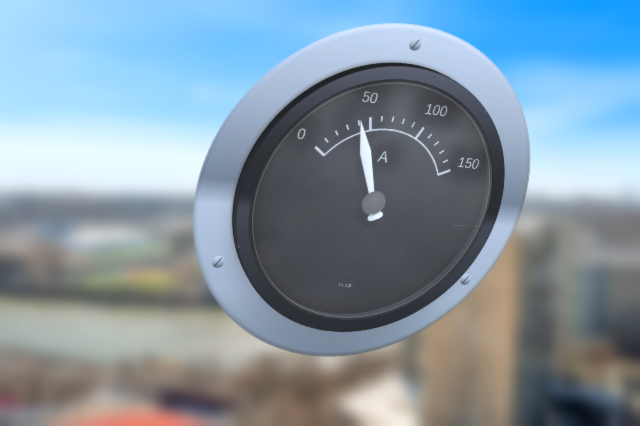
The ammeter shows 40 A
